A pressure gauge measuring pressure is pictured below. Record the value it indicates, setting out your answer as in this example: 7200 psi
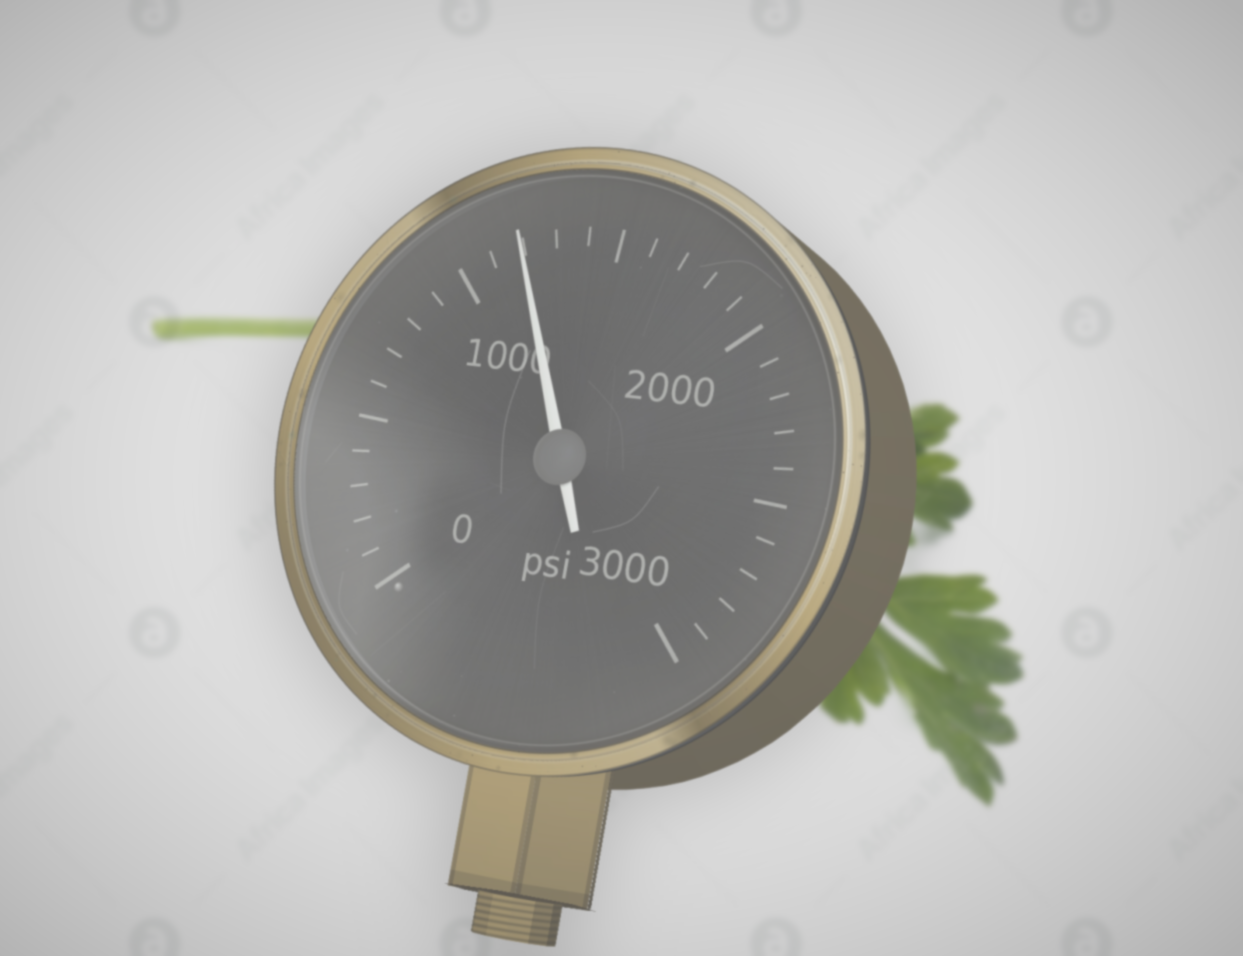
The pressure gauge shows 1200 psi
